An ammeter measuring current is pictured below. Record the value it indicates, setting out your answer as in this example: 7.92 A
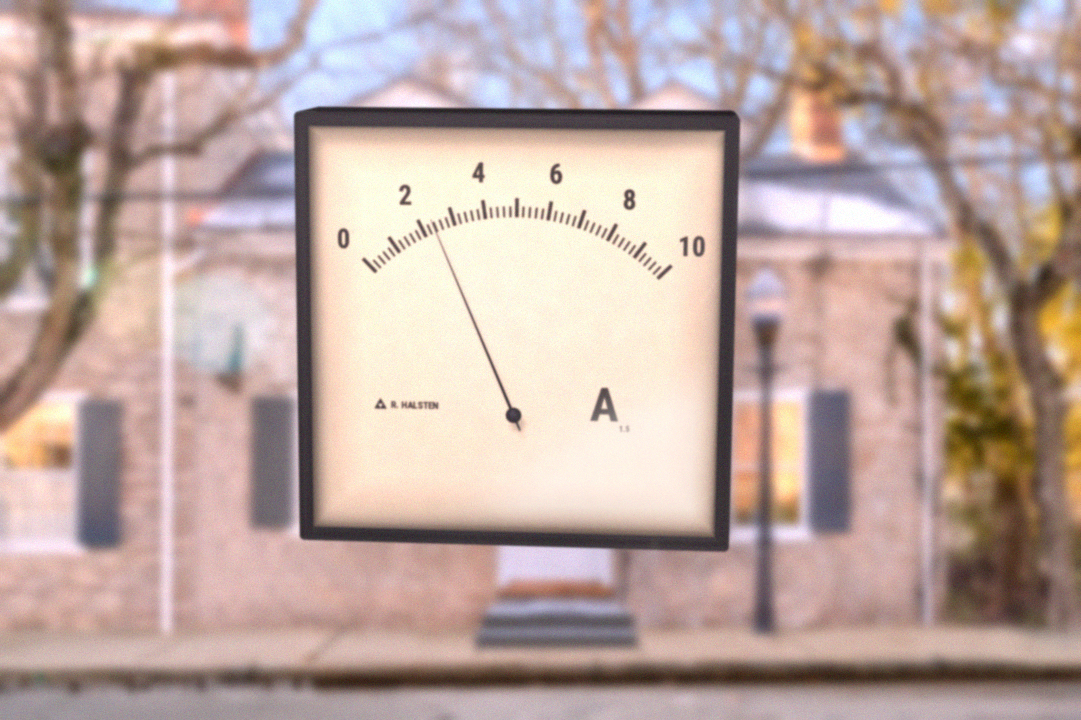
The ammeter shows 2.4 A
